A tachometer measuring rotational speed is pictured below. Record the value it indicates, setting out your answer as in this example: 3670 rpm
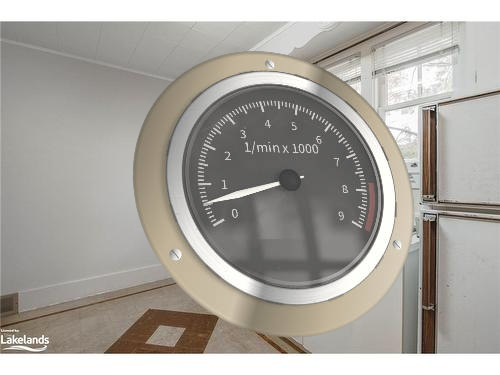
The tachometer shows 500 rpm
